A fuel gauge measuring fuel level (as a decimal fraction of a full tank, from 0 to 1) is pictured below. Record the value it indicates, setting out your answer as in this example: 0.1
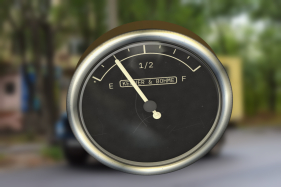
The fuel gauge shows 0.25
